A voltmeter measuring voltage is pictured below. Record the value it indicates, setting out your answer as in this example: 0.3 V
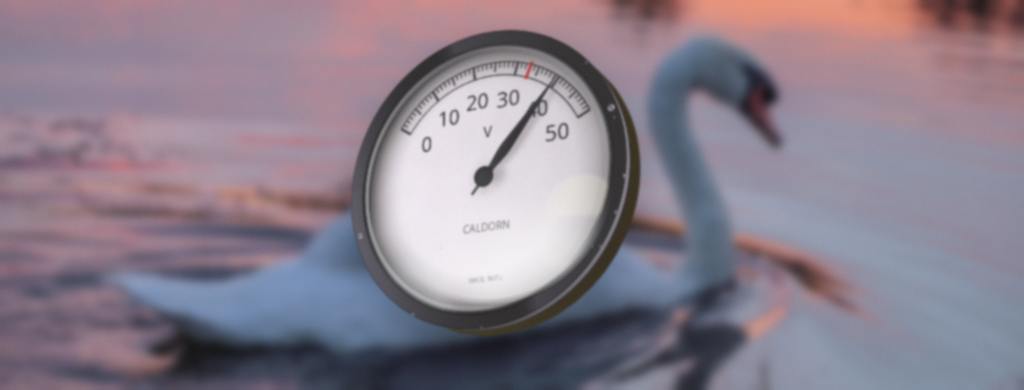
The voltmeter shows 40 V
